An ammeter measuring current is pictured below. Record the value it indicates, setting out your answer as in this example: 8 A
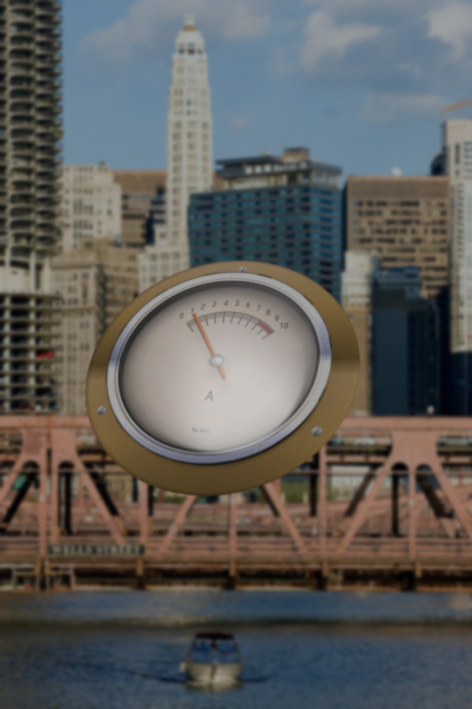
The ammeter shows 1 A
